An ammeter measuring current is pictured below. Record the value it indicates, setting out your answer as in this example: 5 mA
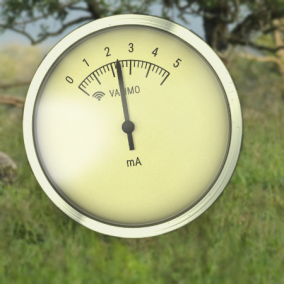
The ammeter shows 2.4 mA
